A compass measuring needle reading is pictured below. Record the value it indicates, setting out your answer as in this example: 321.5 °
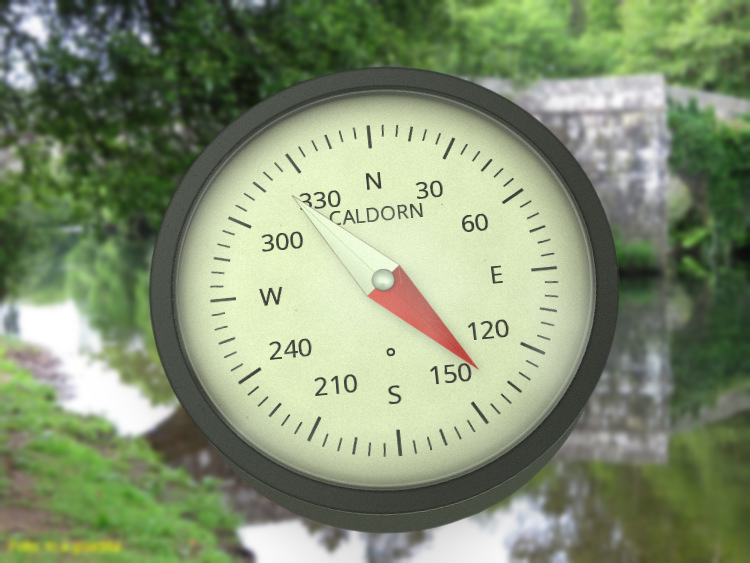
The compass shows 140 °
